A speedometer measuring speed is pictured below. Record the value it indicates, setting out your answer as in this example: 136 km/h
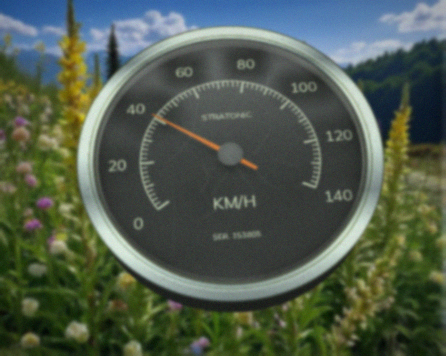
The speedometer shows 40 km/h
